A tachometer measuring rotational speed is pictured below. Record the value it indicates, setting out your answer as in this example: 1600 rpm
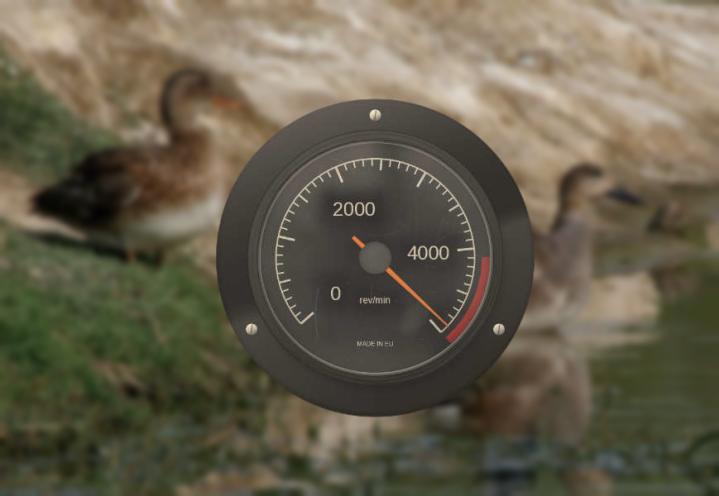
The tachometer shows 4900 rpm
